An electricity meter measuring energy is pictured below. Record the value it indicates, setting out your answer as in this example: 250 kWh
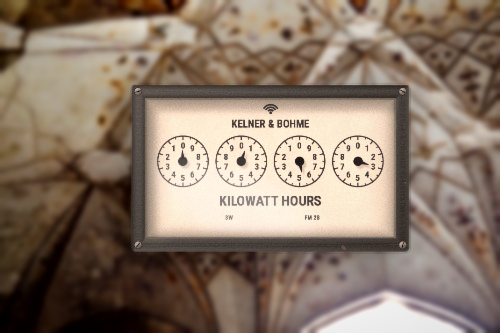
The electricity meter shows 53 kWh
